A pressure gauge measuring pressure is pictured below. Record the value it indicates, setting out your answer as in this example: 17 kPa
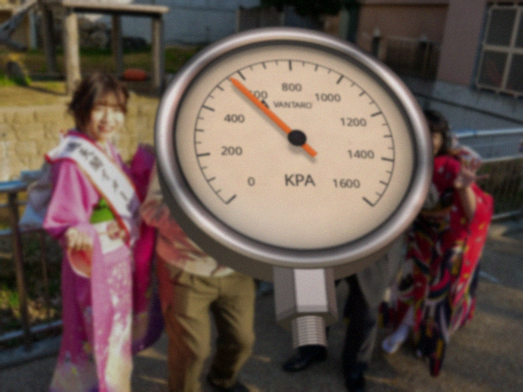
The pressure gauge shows 550 kPa
